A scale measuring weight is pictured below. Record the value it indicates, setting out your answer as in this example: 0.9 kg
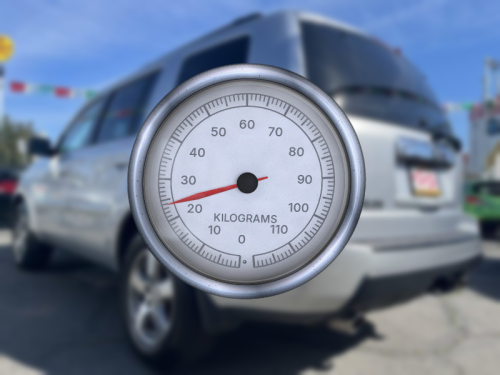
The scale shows 24 kg
